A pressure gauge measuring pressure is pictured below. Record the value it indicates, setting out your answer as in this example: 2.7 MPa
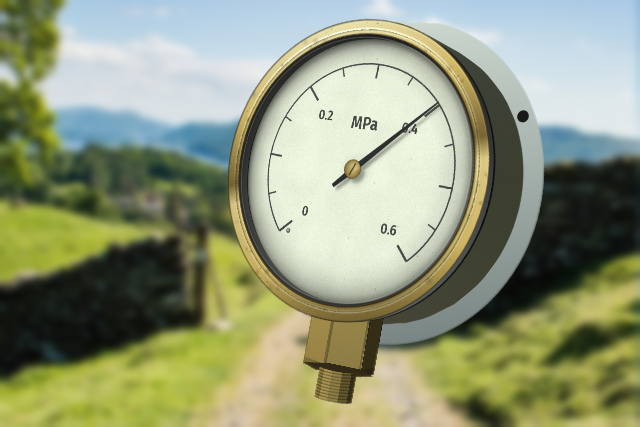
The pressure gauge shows 0.4 MPa
